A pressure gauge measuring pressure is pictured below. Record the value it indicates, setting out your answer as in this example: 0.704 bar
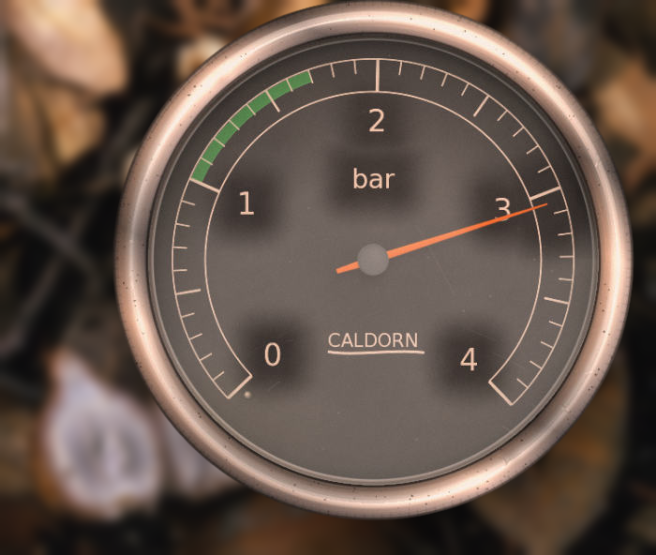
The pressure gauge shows 3.05 bar
